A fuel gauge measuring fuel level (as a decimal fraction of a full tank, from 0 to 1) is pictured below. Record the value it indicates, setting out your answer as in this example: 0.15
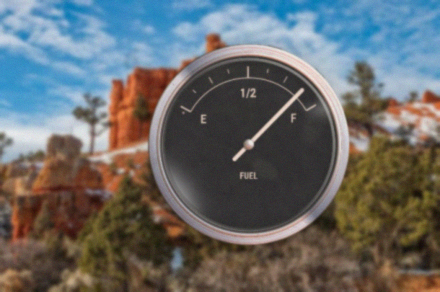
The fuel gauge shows 0.875
